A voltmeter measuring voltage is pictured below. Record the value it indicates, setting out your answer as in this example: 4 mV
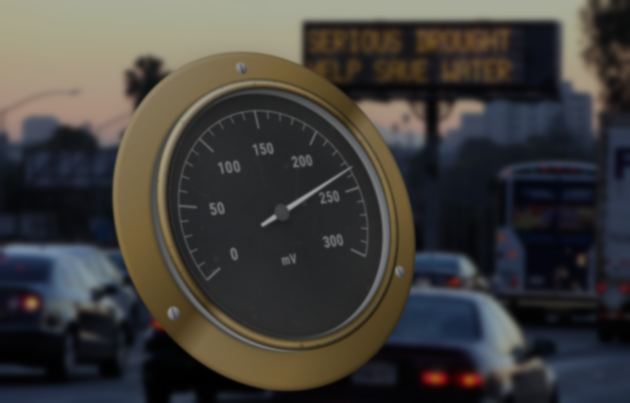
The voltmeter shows 235 mV
